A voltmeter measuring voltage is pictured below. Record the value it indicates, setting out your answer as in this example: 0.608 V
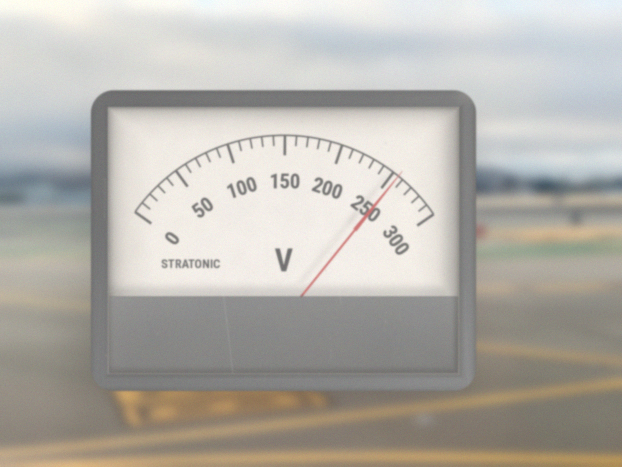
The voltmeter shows 255 V
